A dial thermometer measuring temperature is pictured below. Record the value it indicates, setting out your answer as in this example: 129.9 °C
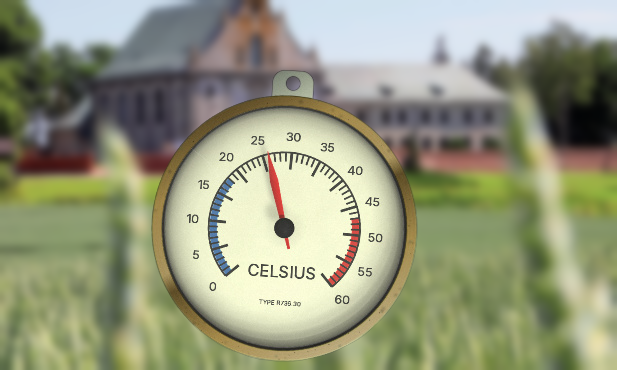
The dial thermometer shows 26 °C
